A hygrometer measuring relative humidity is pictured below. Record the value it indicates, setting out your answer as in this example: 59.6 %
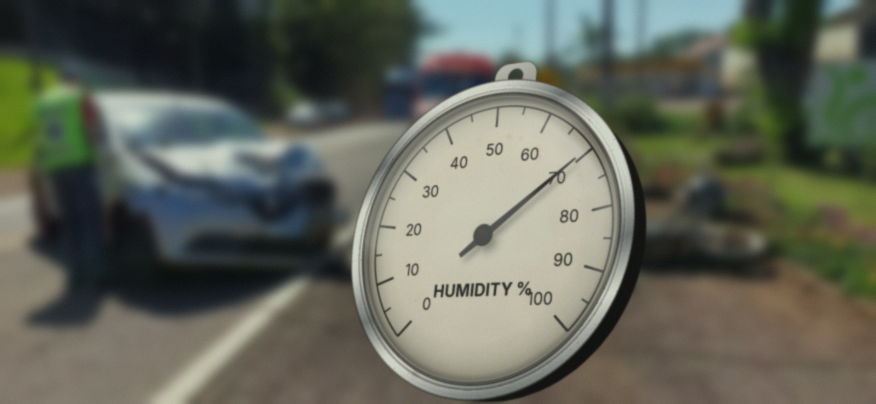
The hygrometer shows 70 %
